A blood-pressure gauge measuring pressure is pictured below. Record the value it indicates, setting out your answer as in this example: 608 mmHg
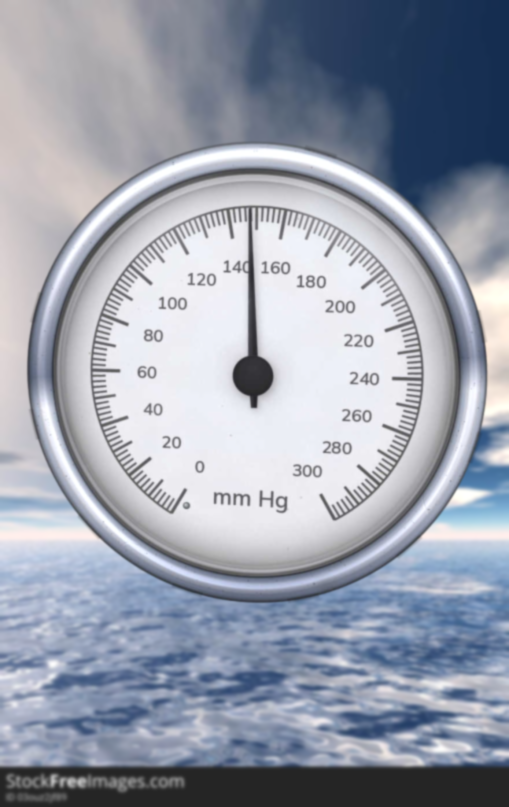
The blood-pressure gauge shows 148 mmHg
